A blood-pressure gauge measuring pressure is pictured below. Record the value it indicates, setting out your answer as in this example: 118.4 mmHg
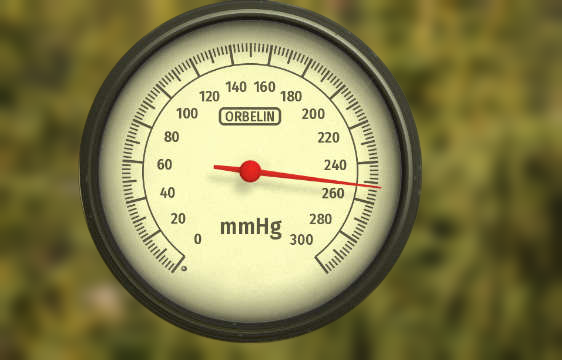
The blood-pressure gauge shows 252 mmHg
